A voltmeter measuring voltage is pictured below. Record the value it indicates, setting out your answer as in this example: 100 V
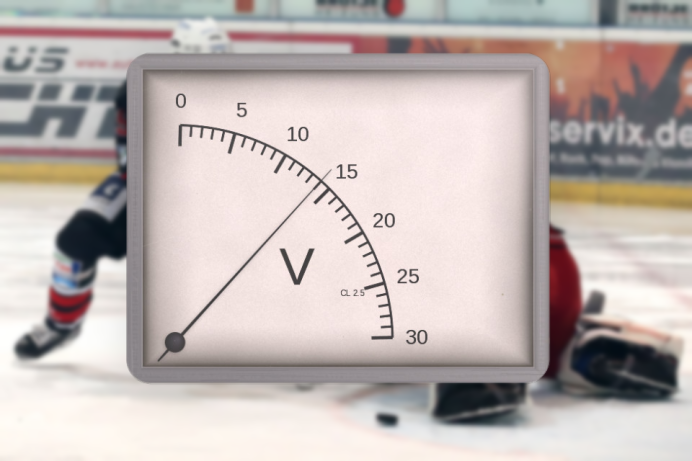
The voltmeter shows 14 V
